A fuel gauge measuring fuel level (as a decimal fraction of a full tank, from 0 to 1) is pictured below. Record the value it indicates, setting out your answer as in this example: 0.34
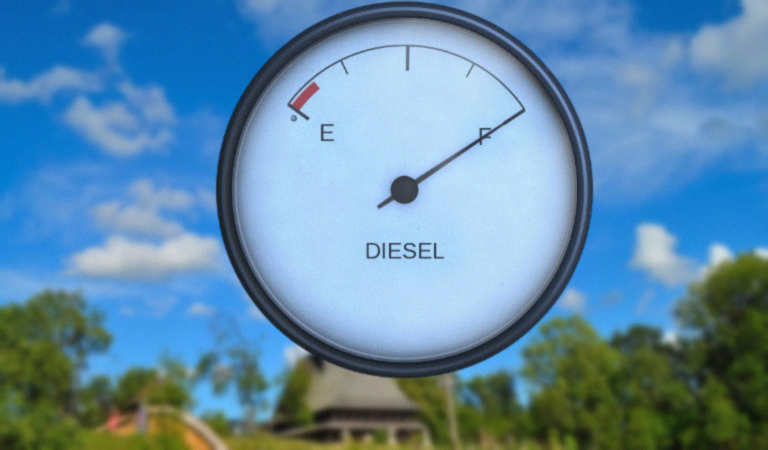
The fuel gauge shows 1
